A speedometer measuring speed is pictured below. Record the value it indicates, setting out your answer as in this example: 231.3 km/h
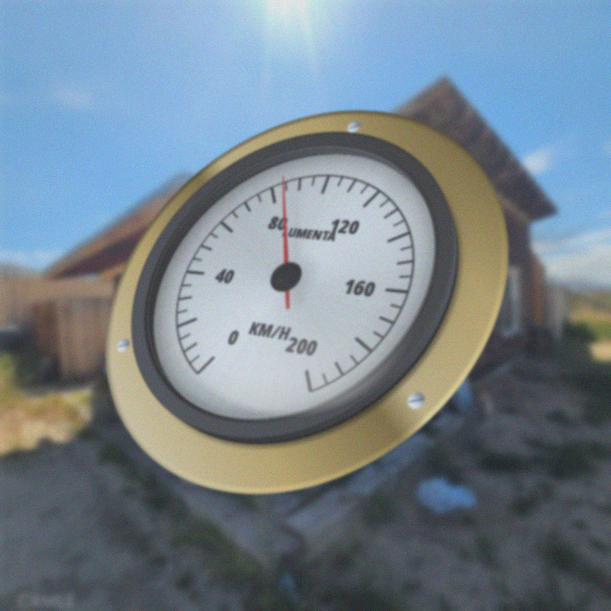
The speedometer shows 85 km/h
